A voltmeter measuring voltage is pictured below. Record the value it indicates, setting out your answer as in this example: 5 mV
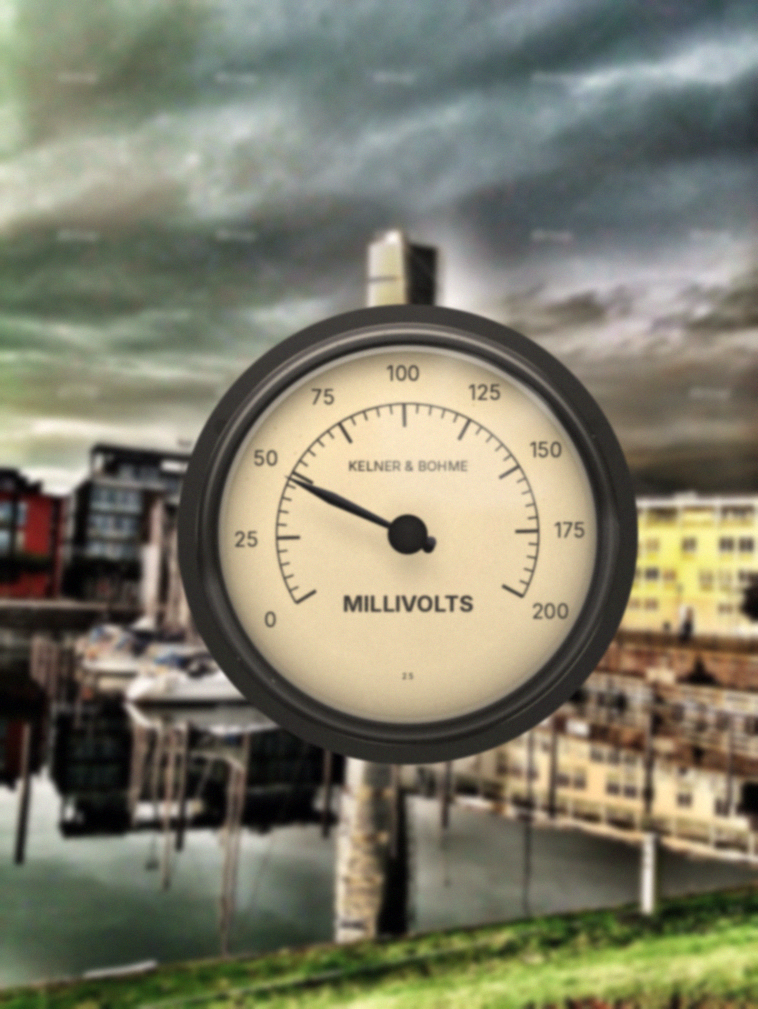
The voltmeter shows 47.5 mV
